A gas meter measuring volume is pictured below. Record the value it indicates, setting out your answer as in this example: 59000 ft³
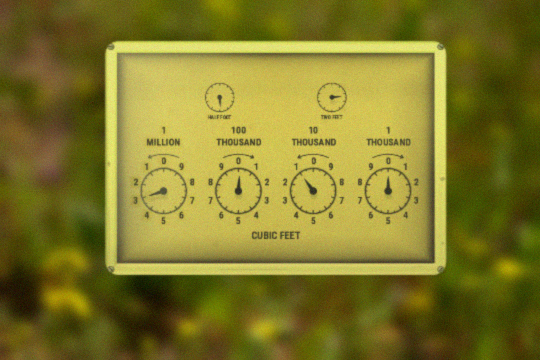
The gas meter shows 301000 ft³
